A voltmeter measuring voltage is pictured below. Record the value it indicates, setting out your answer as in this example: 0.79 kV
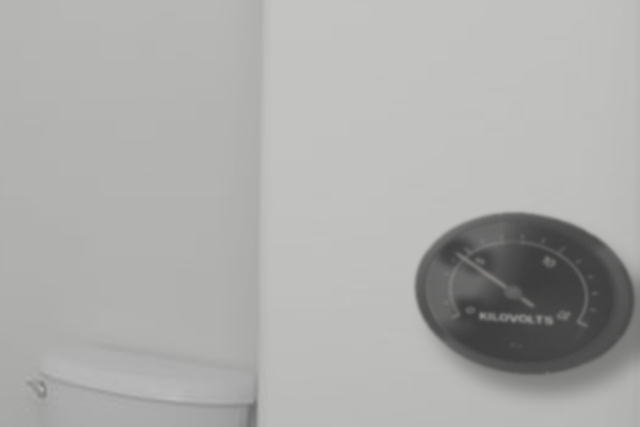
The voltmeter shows 4.5 kV
